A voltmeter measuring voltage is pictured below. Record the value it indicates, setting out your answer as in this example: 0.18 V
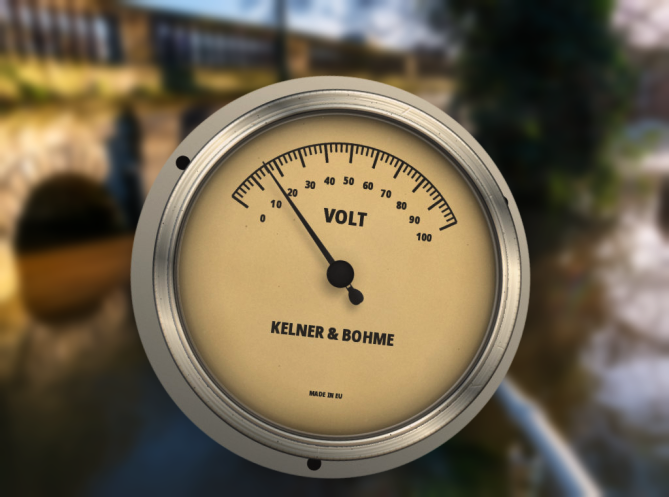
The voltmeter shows 16 V
